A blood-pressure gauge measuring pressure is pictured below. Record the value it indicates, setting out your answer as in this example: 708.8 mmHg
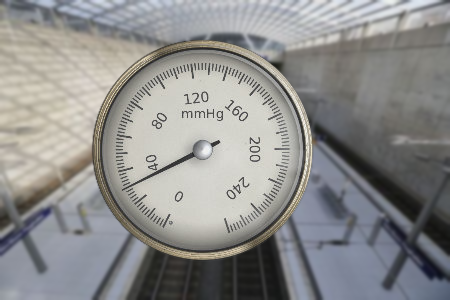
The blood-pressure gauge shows 30 mmHg
